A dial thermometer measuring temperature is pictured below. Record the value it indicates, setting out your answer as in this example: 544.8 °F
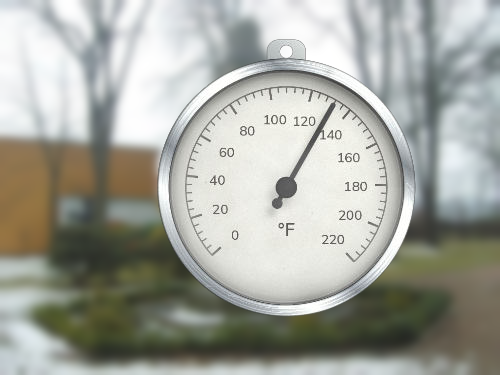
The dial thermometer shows 132 °F
